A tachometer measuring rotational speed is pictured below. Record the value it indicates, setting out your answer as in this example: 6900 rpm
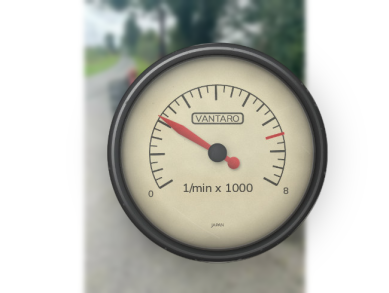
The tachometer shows 2125 rpm
